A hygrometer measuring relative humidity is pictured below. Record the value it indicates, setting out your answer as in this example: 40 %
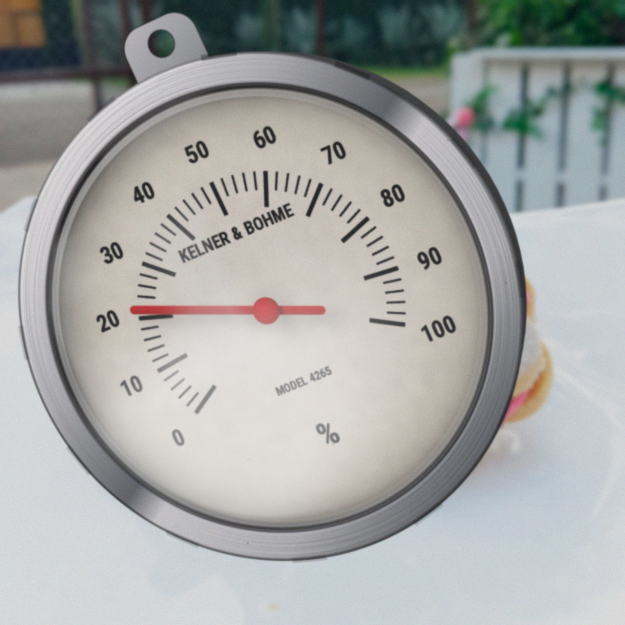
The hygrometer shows 22 %
